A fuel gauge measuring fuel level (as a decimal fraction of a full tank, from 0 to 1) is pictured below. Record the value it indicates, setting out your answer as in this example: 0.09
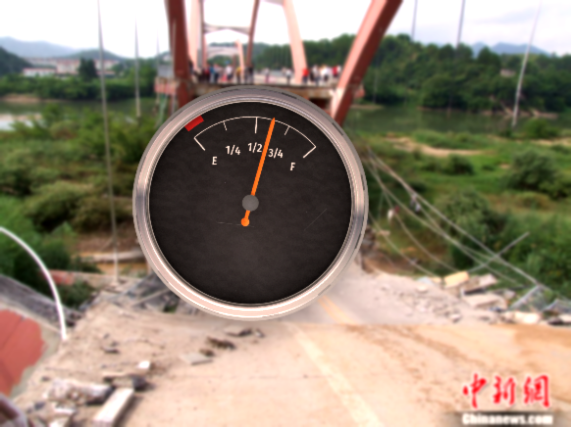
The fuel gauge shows 0.625
